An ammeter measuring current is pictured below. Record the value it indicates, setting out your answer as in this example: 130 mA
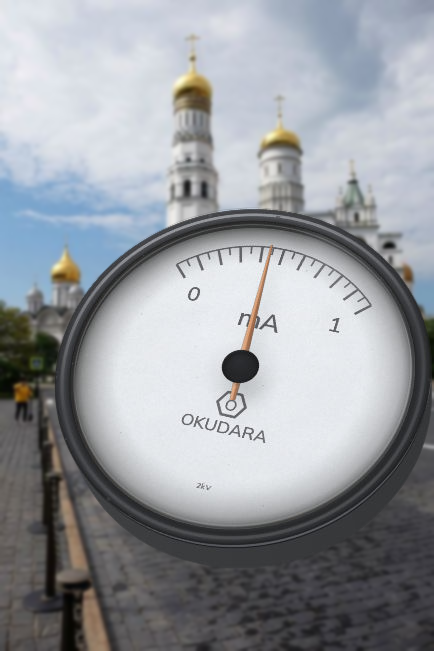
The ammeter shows 0.45 mA
